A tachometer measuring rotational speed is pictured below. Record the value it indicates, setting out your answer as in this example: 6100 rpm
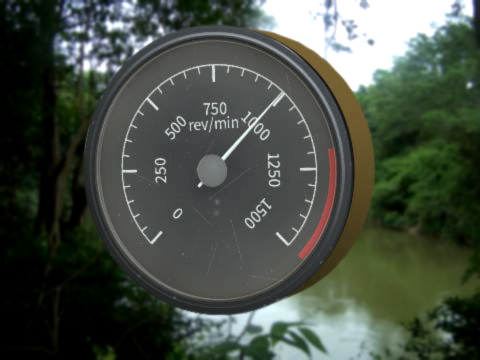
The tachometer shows 1000 rpm
